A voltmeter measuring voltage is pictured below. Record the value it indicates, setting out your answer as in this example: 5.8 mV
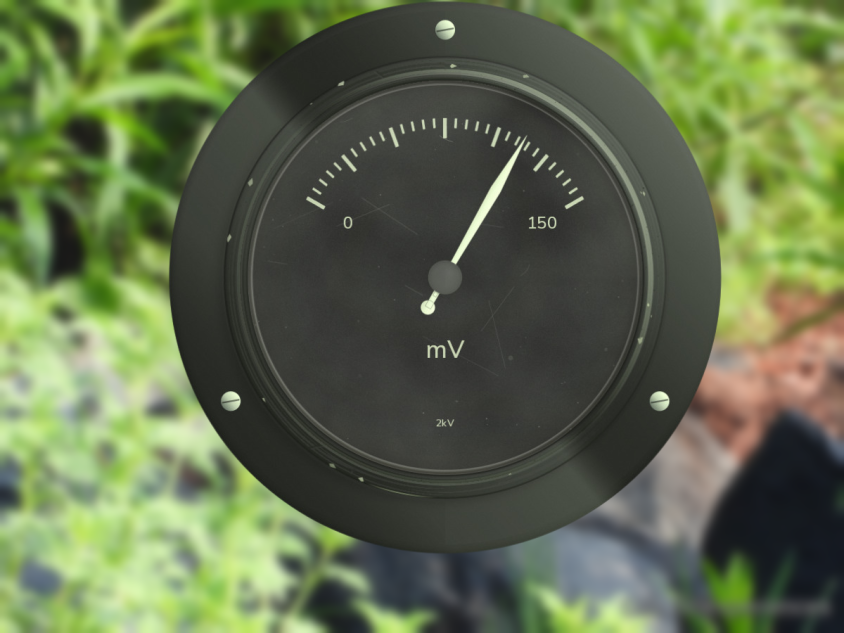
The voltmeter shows 112.5 mV
